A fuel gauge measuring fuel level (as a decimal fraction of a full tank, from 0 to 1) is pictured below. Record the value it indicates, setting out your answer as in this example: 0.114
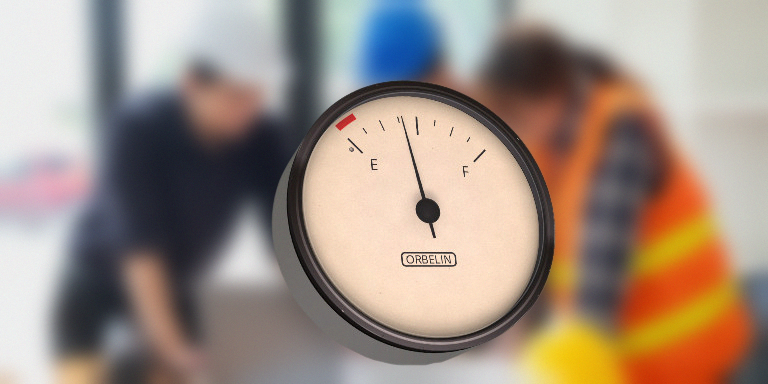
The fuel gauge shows 0.375
